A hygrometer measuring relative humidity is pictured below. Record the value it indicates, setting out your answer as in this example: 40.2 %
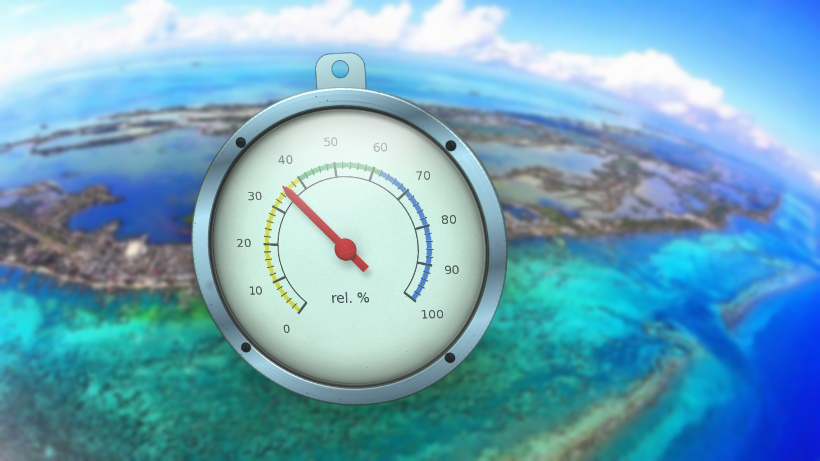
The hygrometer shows 36 %
